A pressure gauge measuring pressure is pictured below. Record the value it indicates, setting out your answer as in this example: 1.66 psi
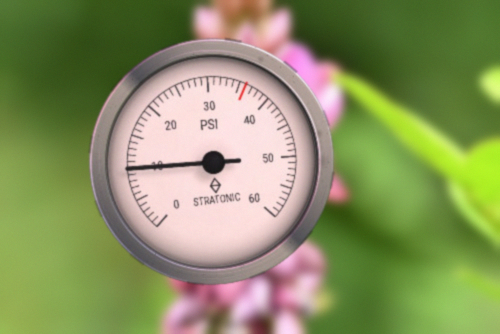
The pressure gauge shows 10 psi
